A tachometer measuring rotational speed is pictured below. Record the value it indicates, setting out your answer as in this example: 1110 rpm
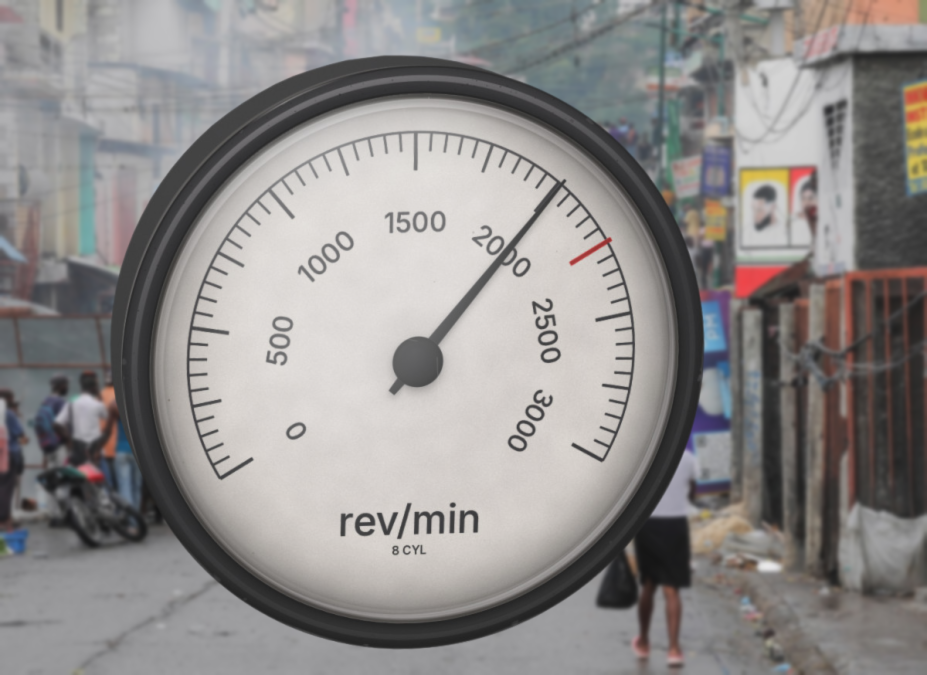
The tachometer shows 2000 rpm
